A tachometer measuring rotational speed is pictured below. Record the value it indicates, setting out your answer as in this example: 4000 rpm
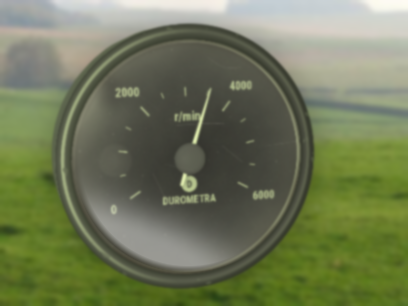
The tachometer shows 3500 rpm
